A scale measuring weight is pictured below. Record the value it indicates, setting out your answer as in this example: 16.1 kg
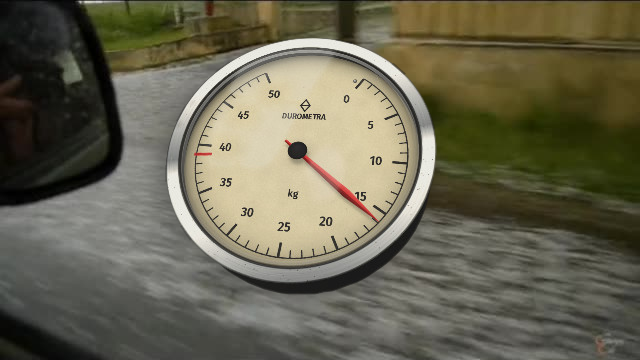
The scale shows 16 kg
